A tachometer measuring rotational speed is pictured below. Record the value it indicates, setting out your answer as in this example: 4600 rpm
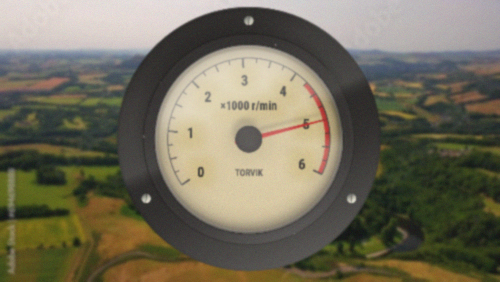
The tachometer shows 5000 rpm
